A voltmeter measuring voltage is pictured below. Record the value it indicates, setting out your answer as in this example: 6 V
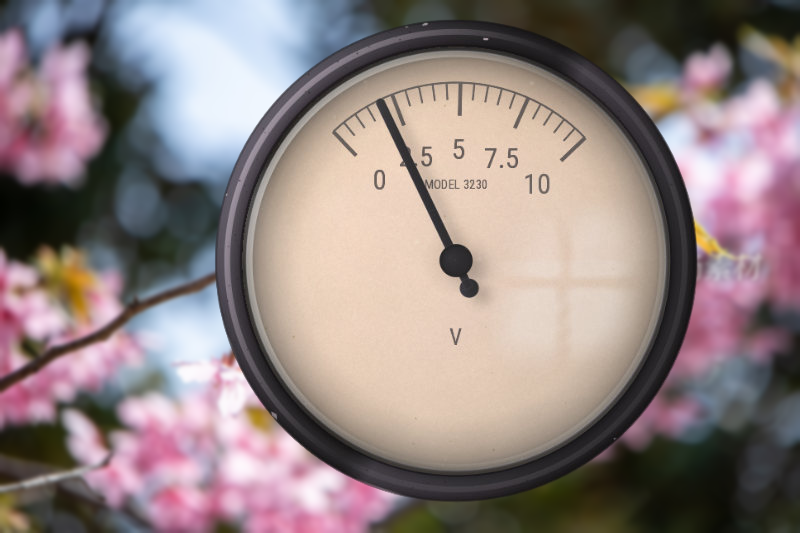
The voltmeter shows 2 V
